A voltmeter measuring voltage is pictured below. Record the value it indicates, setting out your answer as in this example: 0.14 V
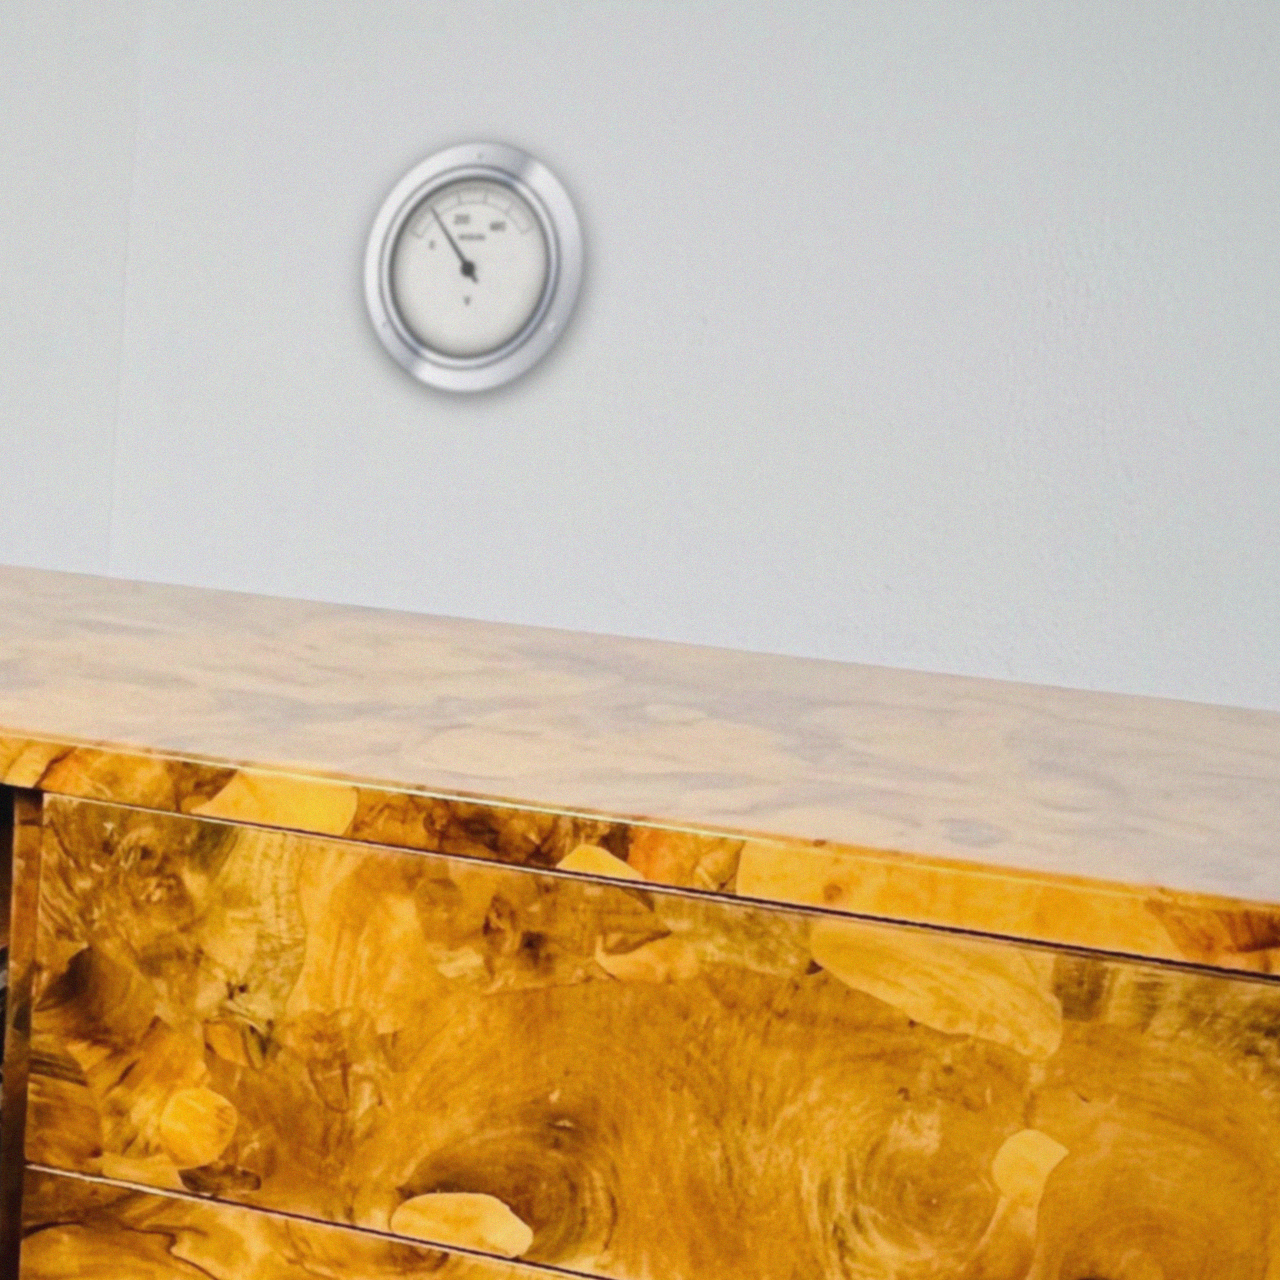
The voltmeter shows 100 V
